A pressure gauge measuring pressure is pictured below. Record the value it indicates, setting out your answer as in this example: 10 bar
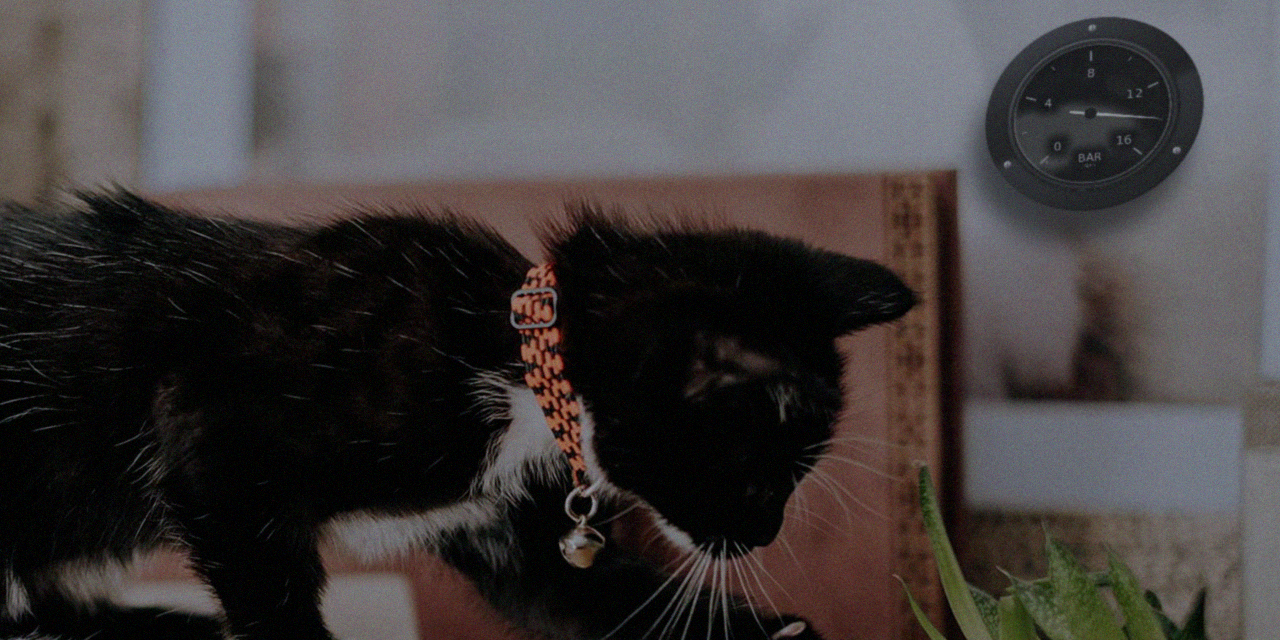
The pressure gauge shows 14 bar
